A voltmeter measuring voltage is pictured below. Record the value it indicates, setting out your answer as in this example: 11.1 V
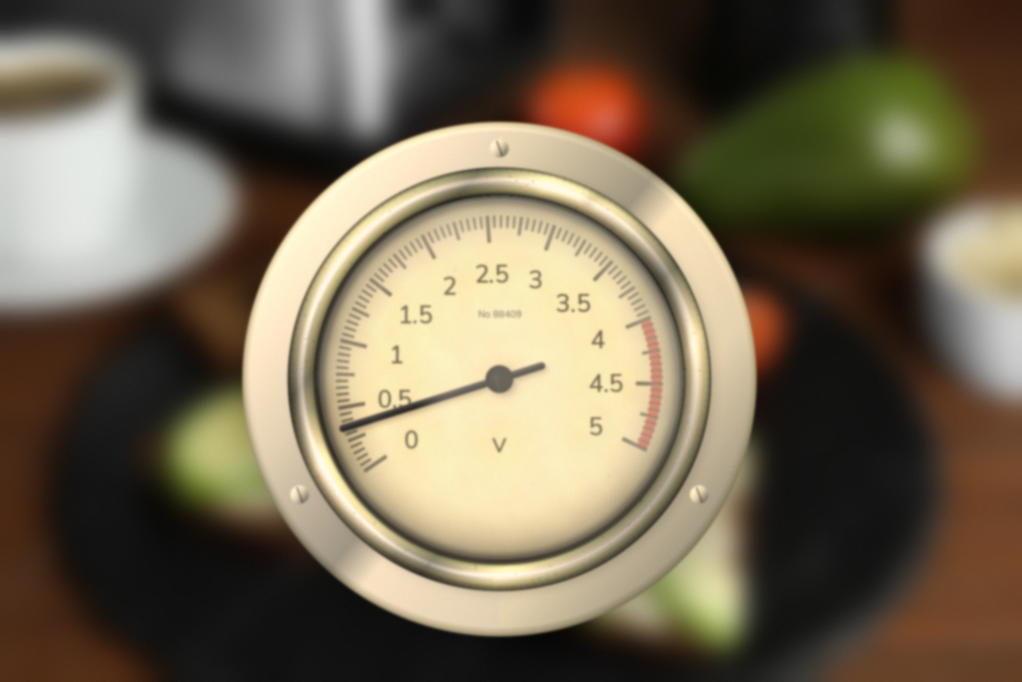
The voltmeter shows 0.35 V
